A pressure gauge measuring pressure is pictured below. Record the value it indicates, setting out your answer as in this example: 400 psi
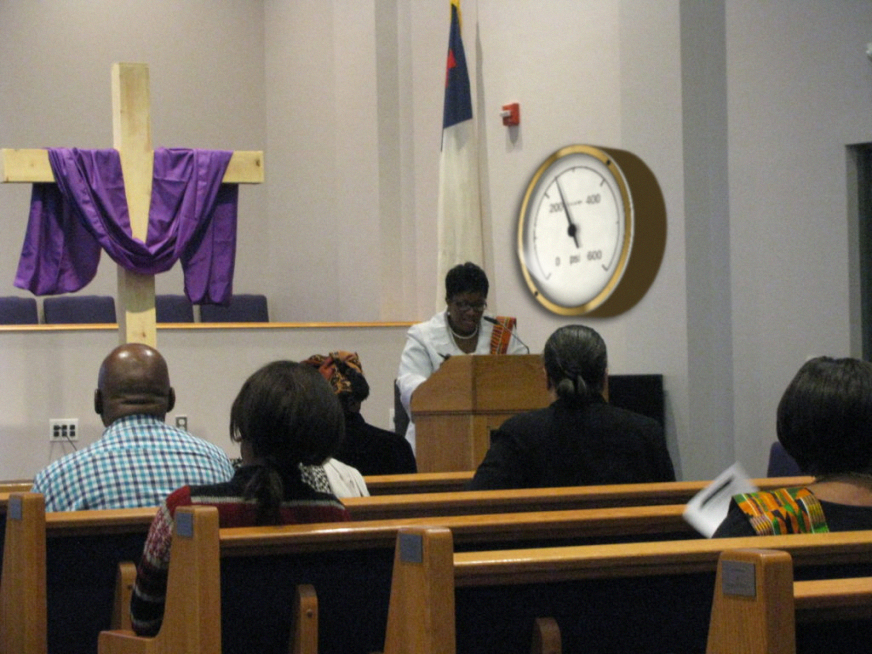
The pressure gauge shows 250 psi
